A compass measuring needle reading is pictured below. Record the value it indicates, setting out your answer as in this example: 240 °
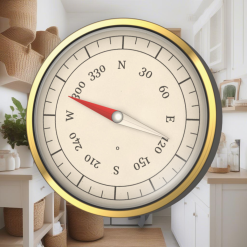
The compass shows 290 °
